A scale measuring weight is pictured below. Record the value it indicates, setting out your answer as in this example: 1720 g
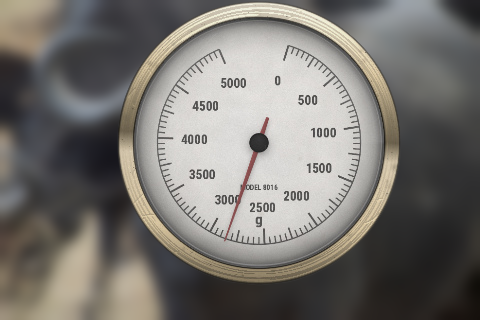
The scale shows 2850 g
